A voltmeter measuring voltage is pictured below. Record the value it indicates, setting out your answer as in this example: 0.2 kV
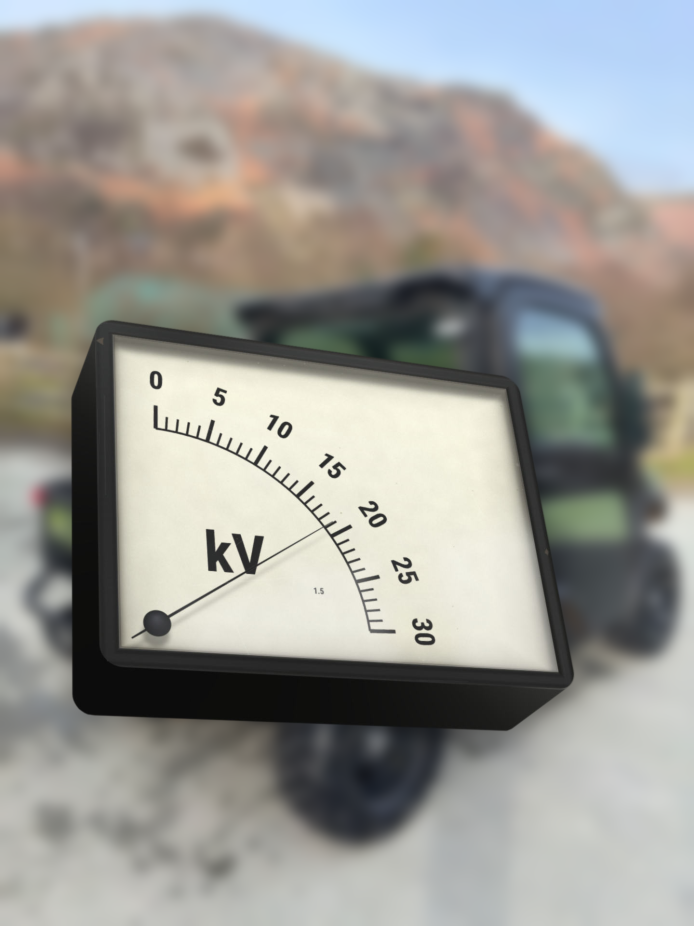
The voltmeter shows 19 kV
